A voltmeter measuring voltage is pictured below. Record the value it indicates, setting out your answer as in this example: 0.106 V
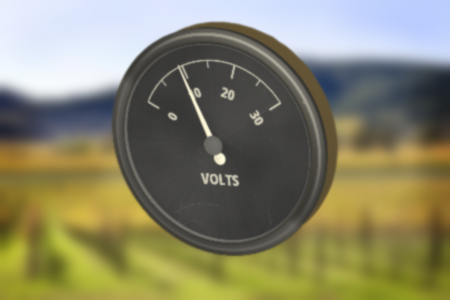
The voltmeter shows 10 V
